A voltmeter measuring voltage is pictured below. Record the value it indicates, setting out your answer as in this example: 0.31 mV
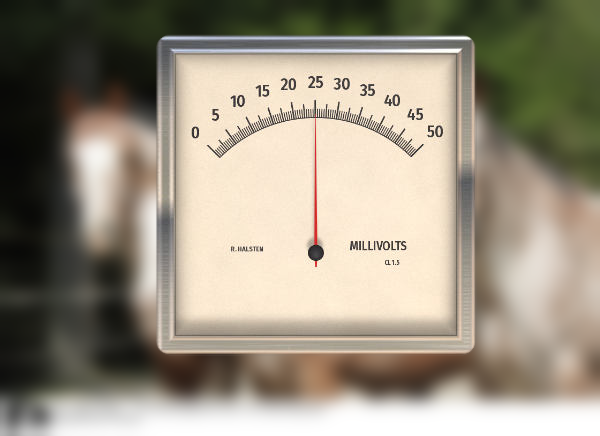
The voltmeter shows 25 mV
